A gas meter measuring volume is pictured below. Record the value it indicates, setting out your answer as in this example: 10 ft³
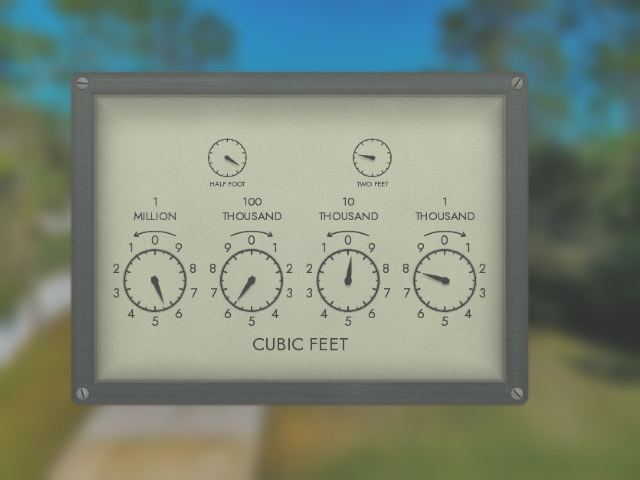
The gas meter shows 559800 ft³
